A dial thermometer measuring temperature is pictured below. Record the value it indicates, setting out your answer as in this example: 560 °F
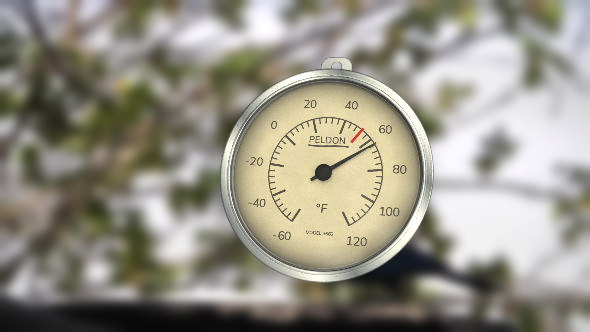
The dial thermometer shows 64 °F
